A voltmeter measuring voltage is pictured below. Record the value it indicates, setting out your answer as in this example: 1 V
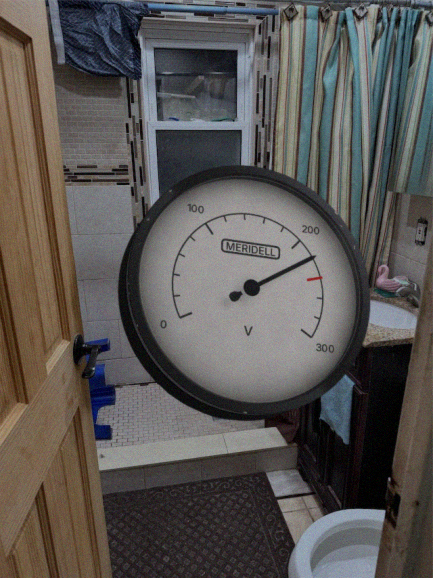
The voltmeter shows 220 V
